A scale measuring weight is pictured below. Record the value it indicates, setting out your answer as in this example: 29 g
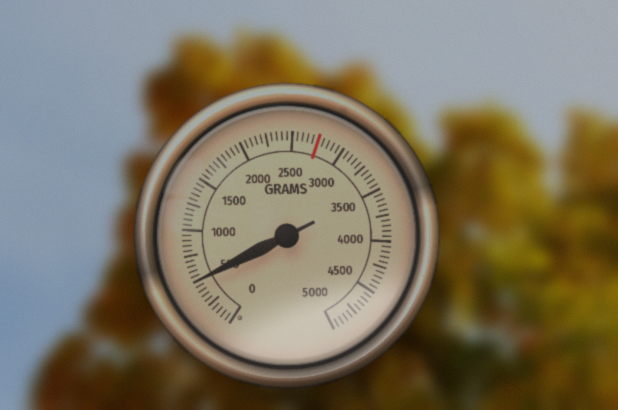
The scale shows 500 g
